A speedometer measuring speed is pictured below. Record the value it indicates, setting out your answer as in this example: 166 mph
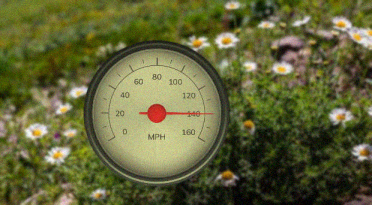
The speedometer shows 140 mph
